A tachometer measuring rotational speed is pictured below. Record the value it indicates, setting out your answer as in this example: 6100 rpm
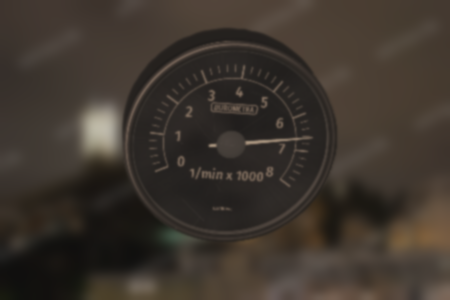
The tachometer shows 6600 rpm
